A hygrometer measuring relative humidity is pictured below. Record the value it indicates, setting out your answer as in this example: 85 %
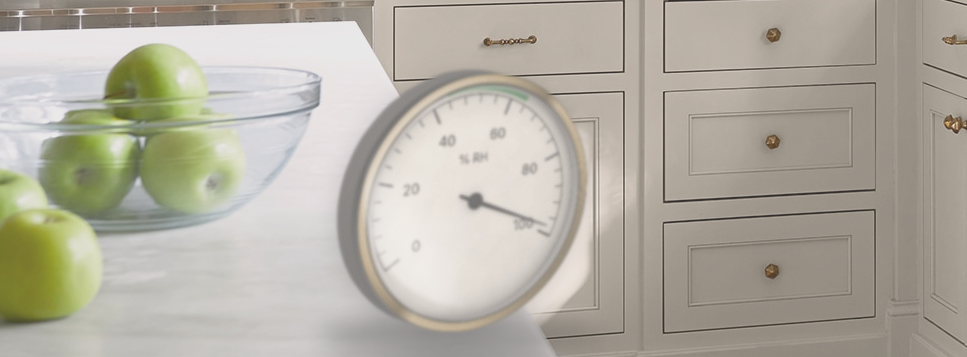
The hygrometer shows 98 %
